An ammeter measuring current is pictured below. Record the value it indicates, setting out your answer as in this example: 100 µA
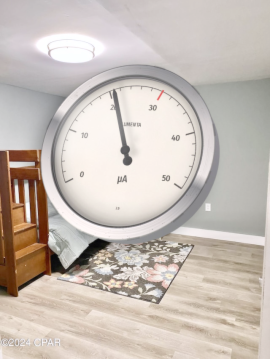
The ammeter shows 21 µA
